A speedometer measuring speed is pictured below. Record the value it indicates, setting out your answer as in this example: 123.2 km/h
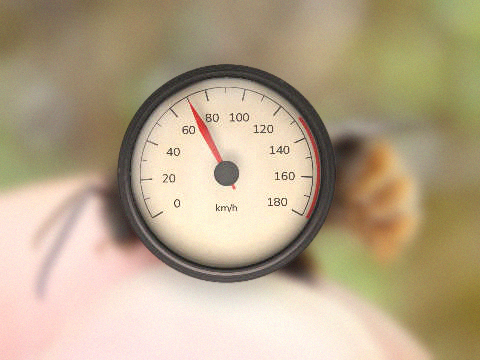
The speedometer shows 70 km/h
